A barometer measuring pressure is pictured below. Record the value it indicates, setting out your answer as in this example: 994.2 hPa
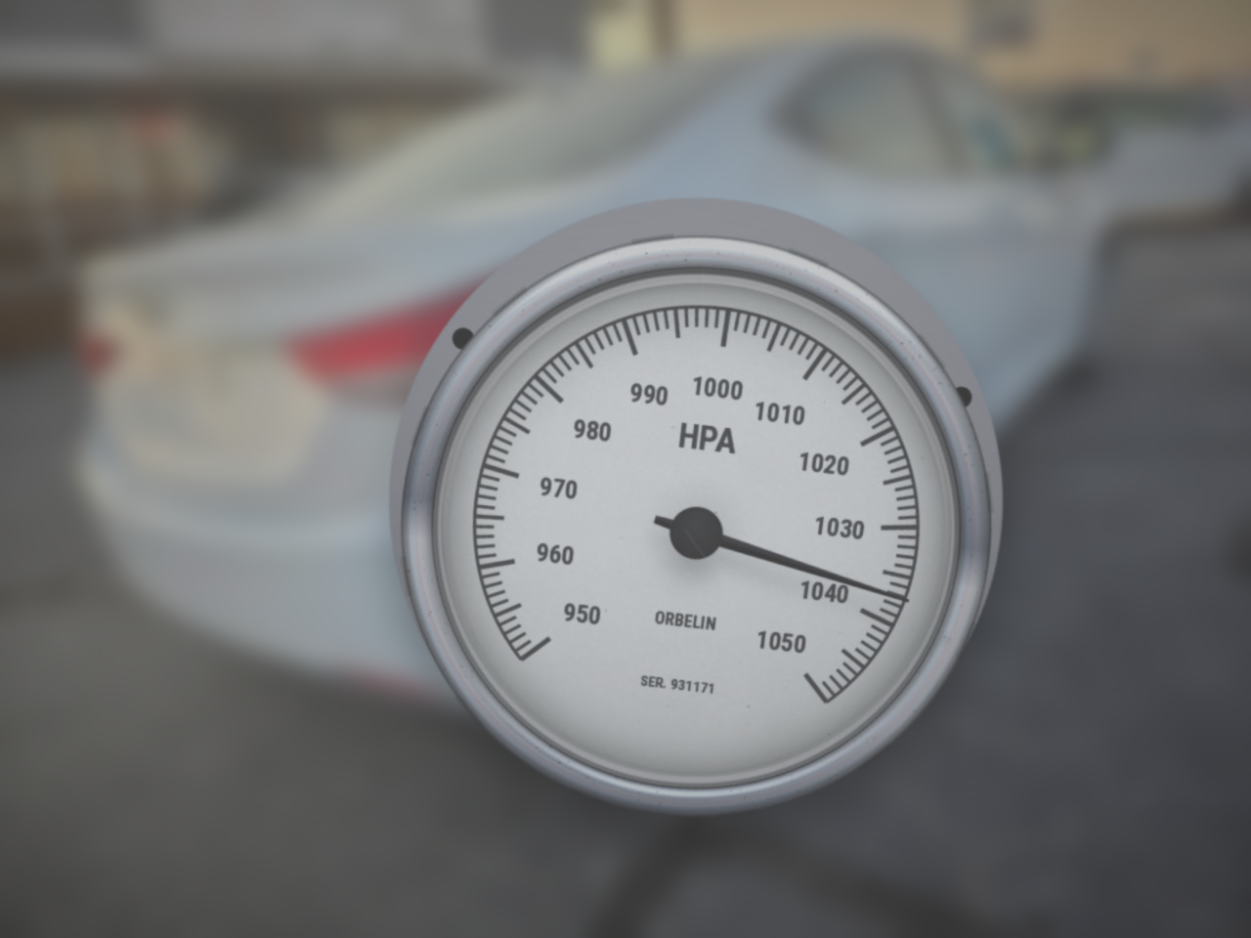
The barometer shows 1037 hPa
